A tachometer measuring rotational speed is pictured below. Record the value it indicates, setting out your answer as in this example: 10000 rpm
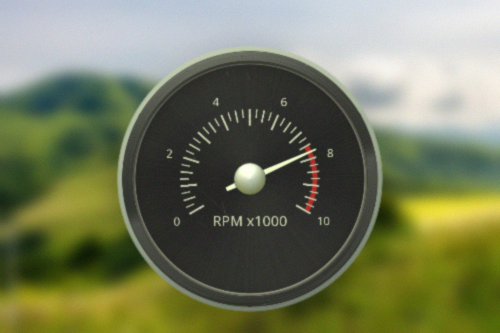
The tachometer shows 7750 rpm
